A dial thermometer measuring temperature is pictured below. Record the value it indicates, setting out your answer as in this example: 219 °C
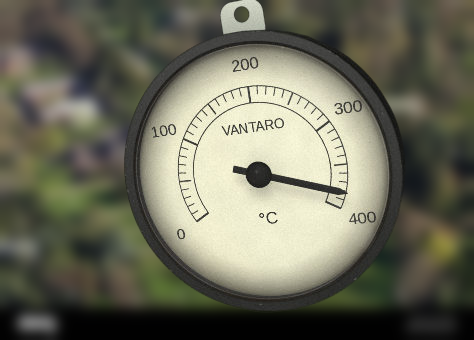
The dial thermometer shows 380 °C
